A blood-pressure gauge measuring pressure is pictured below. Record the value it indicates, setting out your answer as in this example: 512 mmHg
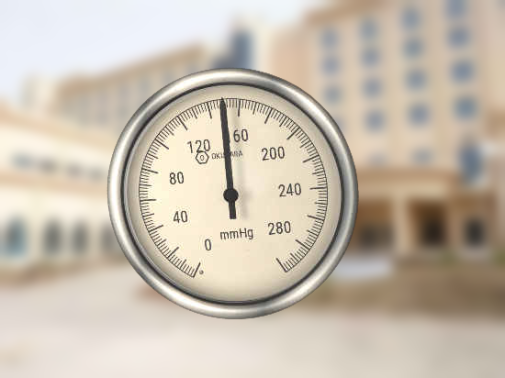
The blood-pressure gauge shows 150 mmHg
